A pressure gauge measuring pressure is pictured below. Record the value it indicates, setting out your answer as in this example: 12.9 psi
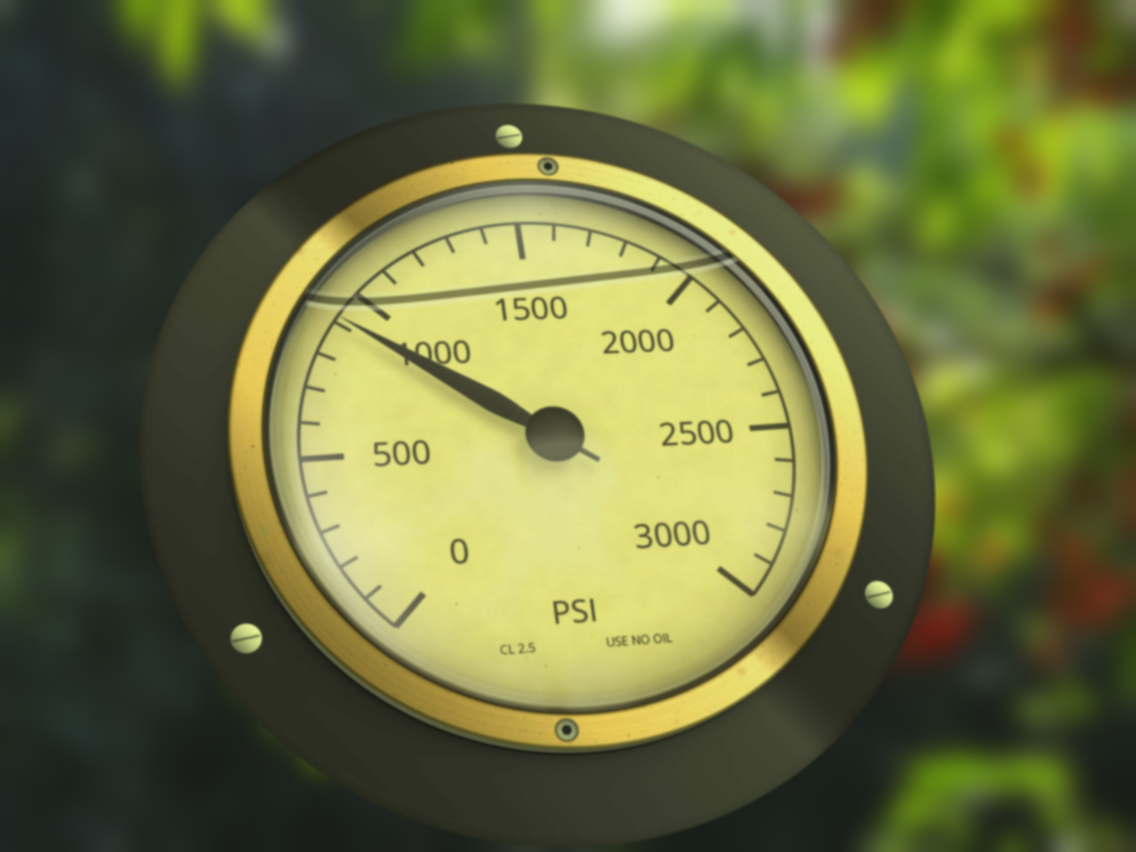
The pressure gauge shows 900 psi
